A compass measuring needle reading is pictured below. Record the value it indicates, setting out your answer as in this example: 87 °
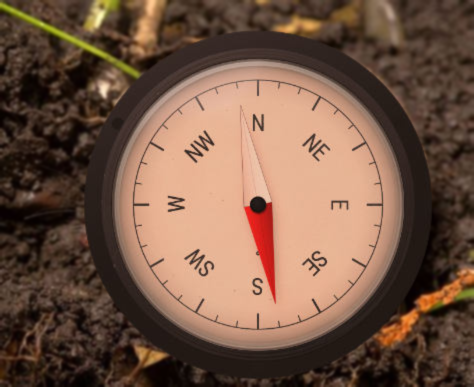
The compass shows 170 °
